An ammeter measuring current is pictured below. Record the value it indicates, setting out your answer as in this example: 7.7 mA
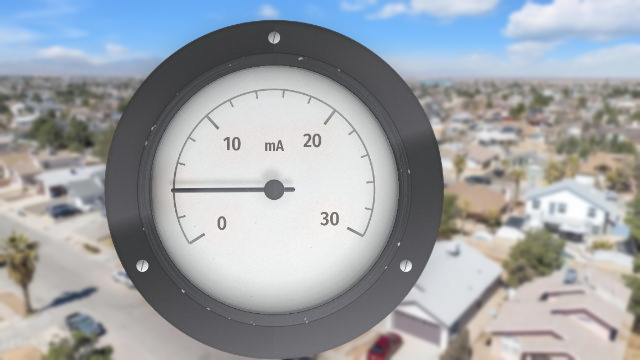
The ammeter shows 4 mA
